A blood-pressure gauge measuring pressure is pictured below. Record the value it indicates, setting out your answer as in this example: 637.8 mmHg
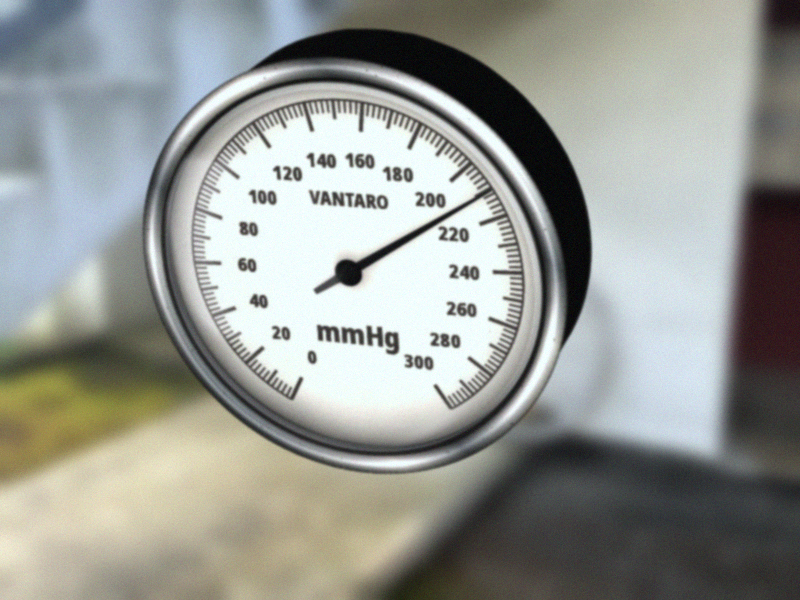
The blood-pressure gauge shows 210 mmHg
